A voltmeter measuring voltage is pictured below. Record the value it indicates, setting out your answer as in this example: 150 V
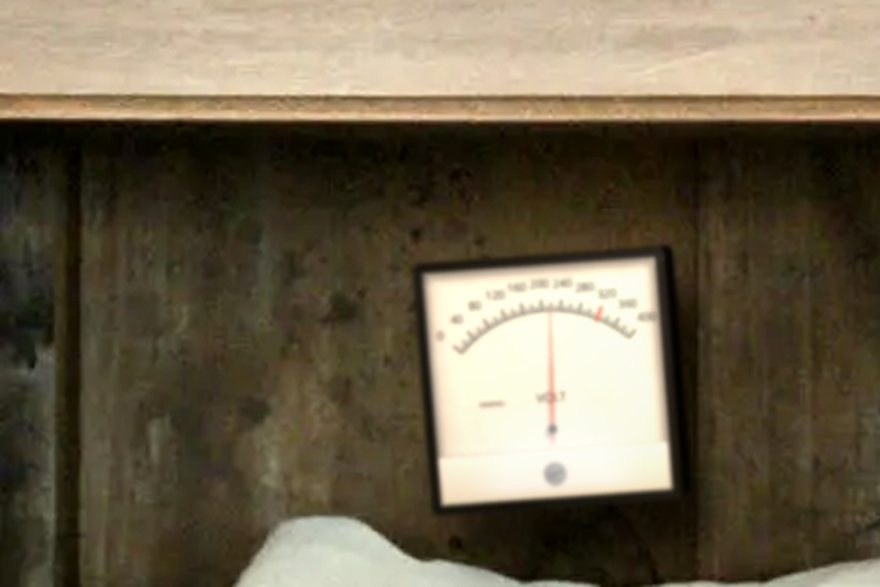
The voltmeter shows 220 V
